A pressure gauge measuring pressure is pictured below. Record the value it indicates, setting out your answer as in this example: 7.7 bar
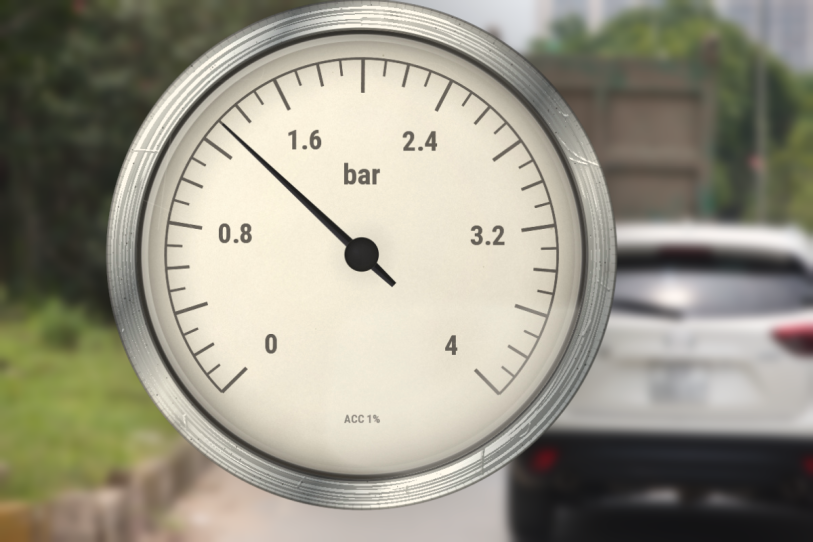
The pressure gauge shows 1.3 bar
